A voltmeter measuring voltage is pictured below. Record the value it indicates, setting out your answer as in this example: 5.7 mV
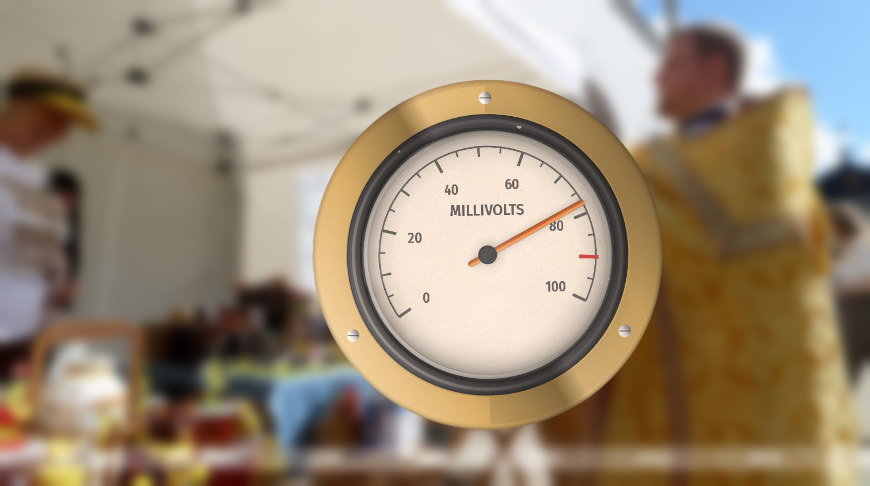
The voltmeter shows 77.5 mV
